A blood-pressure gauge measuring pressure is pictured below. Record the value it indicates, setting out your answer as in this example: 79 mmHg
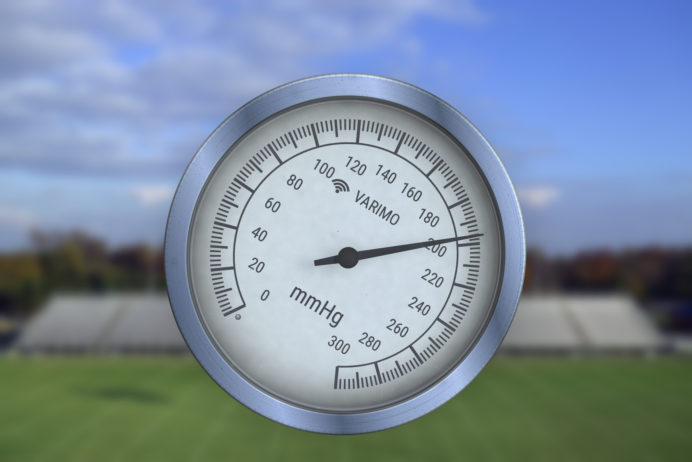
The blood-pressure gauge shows 196 mmHg
